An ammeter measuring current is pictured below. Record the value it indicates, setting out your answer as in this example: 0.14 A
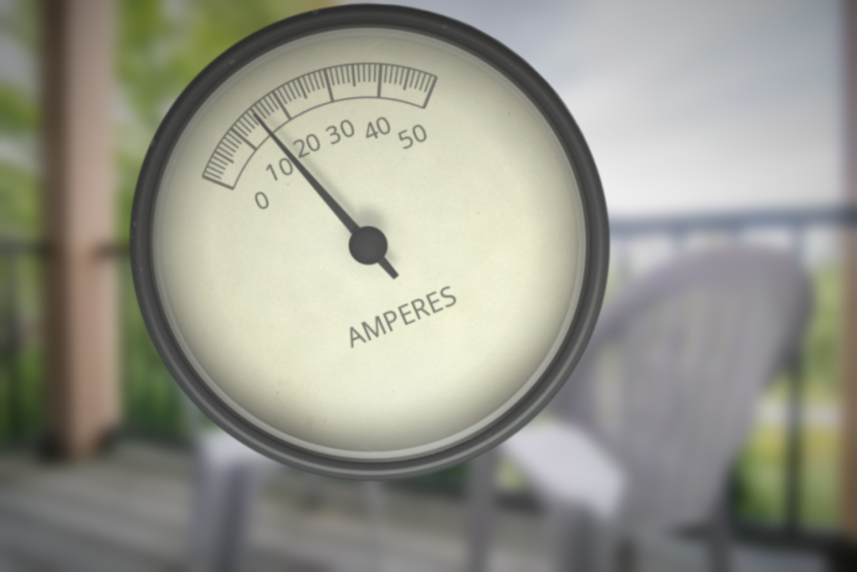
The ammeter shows 15 A
